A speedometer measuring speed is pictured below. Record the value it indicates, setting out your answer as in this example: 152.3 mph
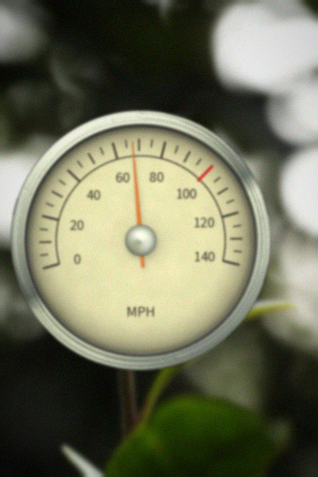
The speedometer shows 67.5 mph
